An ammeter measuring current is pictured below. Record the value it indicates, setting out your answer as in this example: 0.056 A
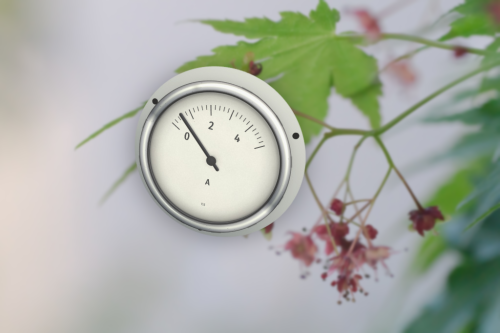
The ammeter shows 0.6 A
